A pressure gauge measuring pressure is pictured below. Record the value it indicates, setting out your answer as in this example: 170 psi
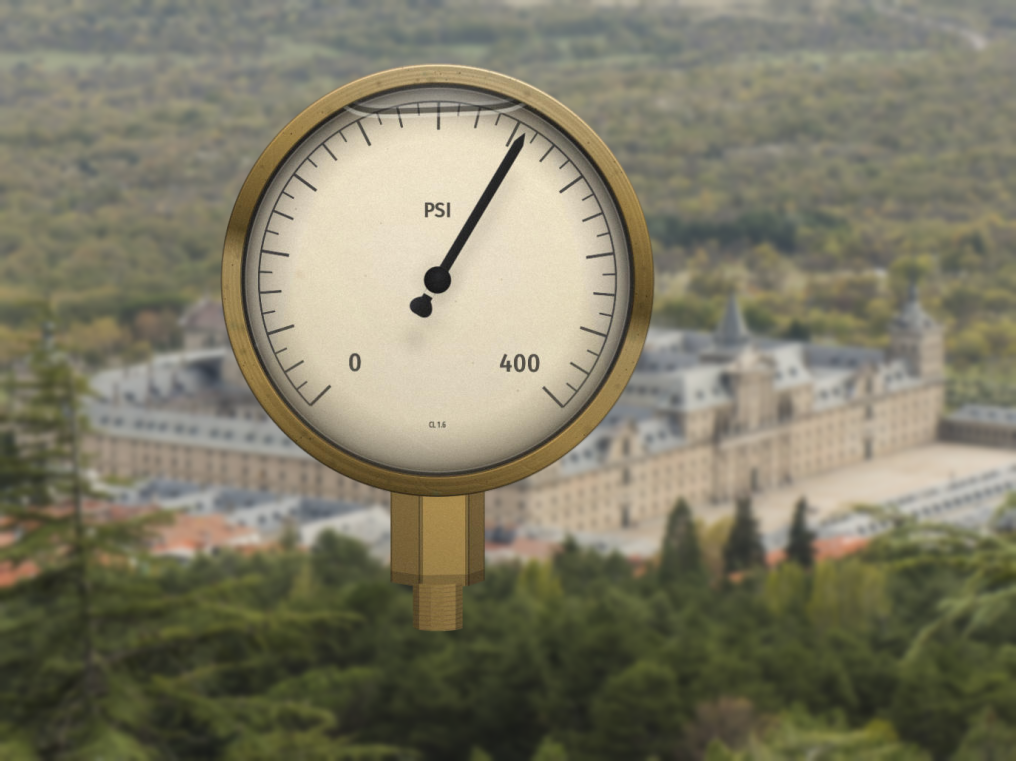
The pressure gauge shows 245 psi
